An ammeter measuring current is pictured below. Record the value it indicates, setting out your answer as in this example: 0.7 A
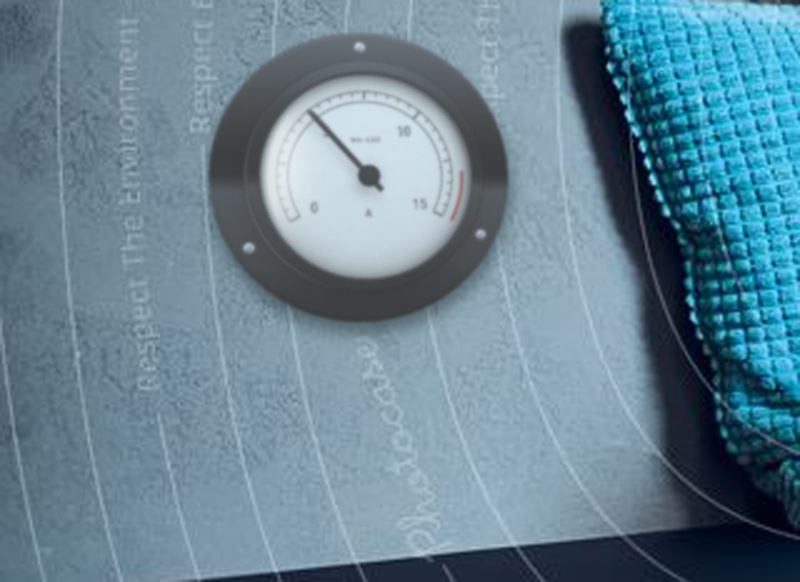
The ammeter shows 5 A
